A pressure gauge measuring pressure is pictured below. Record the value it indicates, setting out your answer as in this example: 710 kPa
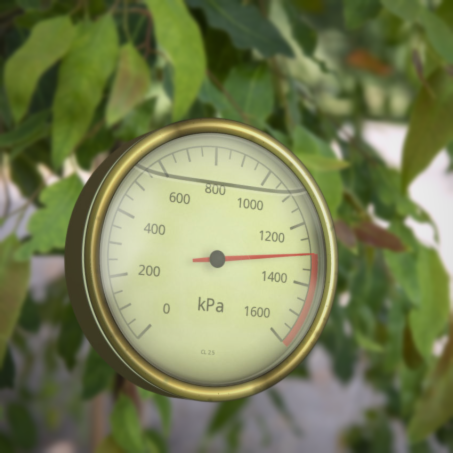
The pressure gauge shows 1300 kPa
